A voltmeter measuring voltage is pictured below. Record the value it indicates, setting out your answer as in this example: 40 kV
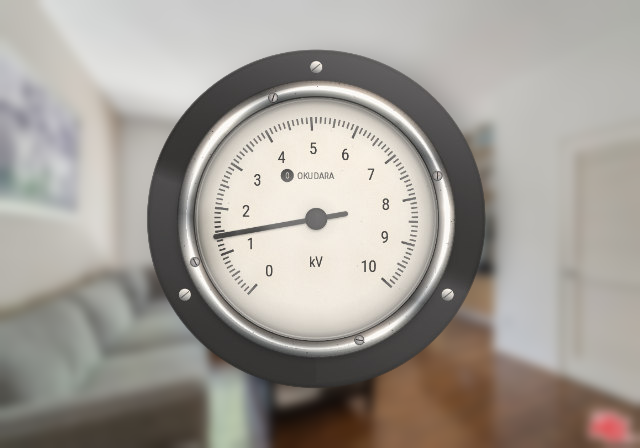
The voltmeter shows 1.4 kV
